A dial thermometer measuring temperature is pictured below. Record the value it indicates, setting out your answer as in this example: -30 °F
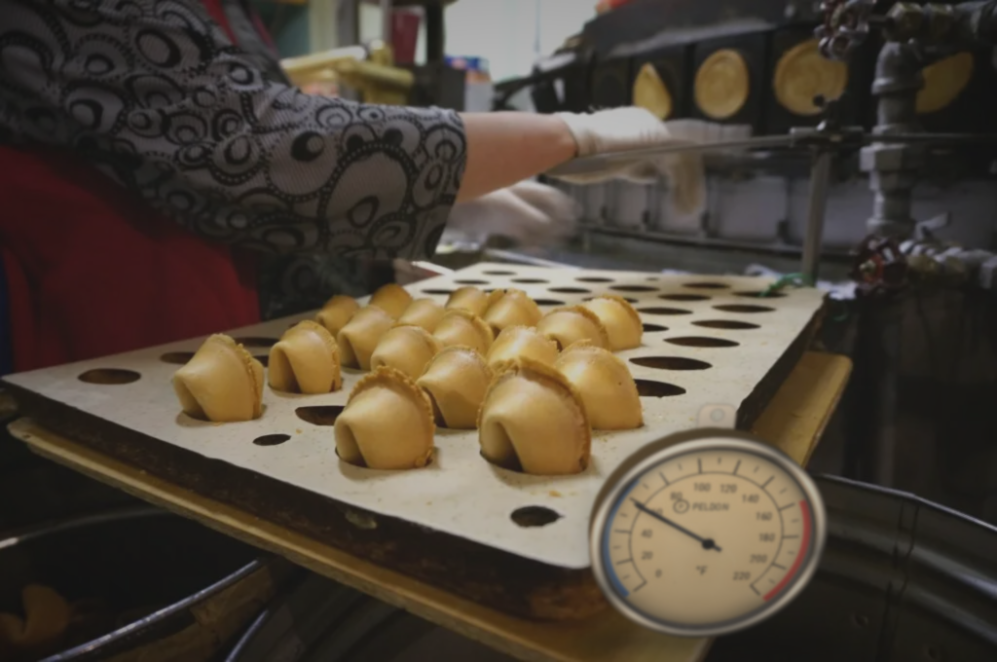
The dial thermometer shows 60 °F
